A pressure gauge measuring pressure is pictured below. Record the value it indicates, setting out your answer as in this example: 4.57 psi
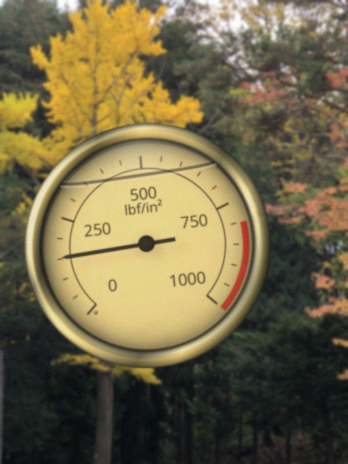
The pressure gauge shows 150 psi
